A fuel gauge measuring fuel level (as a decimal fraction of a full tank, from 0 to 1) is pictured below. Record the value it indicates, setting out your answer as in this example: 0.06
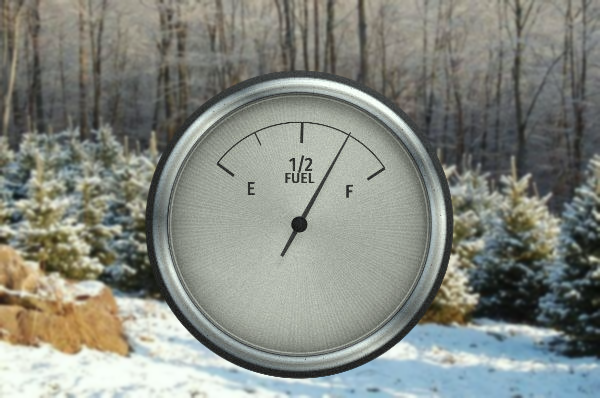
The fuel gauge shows 0.75
